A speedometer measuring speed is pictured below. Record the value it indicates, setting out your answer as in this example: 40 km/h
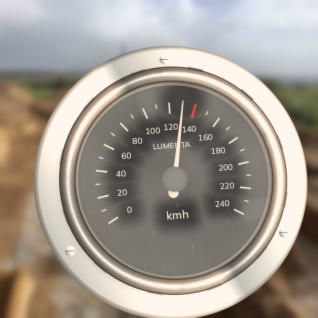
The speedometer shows 130 km/h
